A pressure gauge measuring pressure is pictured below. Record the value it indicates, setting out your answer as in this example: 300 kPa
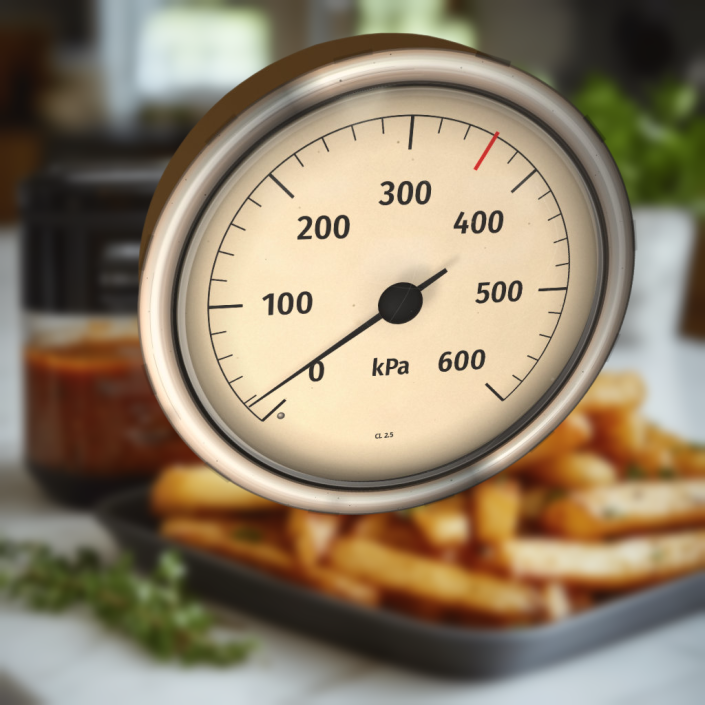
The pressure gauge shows 20 kPa
